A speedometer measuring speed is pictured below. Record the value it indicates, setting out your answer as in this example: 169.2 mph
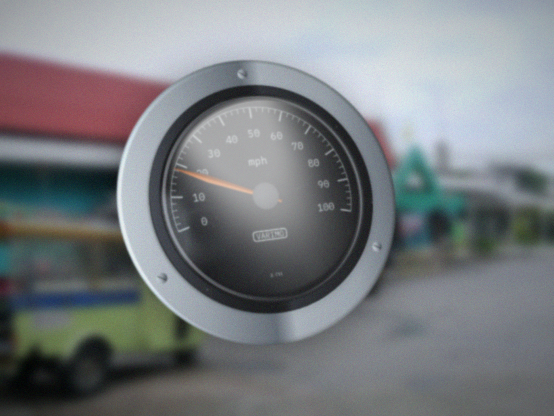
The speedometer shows 18 mph
